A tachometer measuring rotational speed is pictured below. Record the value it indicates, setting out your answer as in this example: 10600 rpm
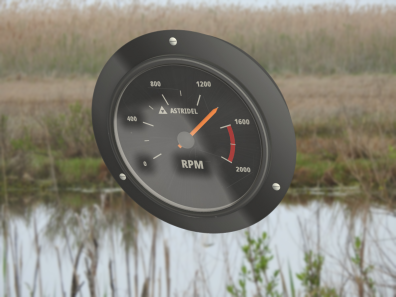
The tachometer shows 1400 rpm
